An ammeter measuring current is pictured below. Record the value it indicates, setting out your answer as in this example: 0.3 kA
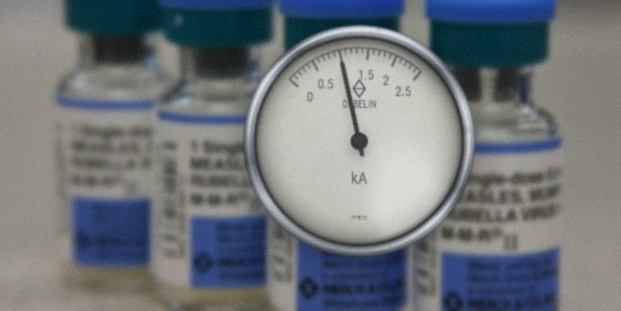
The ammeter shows 1 kA
